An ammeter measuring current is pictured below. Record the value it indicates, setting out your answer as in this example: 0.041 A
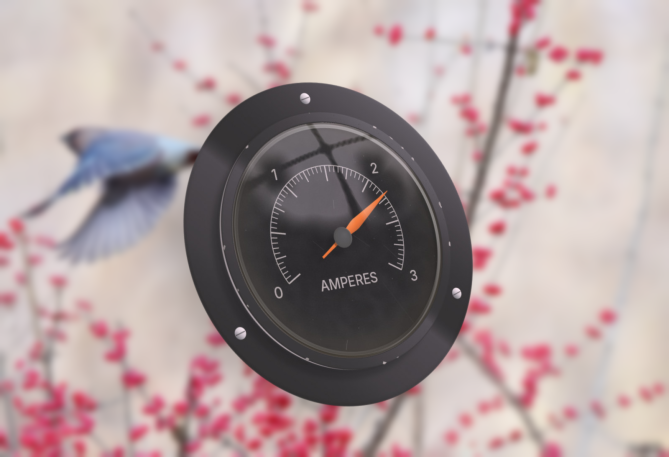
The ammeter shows 2.2 A
